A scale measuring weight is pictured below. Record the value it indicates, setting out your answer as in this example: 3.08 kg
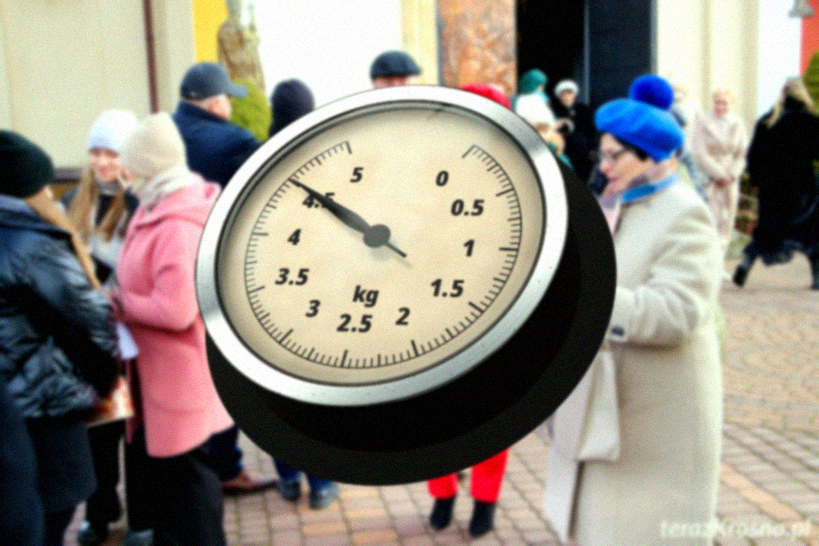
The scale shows 4.5 kg
